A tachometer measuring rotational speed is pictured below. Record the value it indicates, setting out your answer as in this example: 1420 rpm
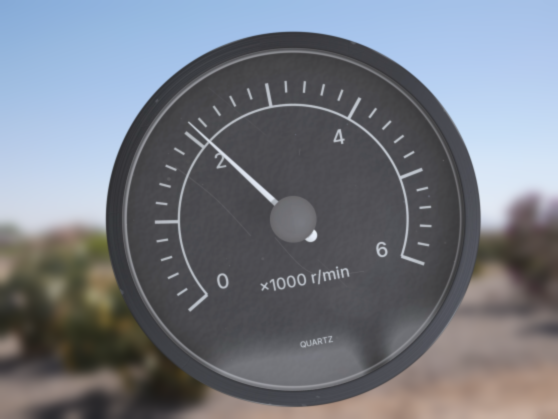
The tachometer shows 2100 rpm
